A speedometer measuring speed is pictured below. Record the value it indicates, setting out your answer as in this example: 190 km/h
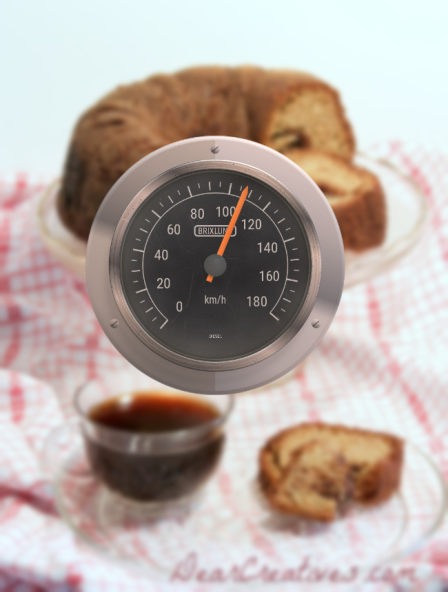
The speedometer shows 107.5 km/h
